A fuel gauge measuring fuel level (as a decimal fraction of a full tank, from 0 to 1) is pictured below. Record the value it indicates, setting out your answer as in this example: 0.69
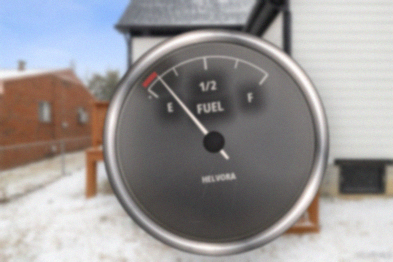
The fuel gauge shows 0.125
